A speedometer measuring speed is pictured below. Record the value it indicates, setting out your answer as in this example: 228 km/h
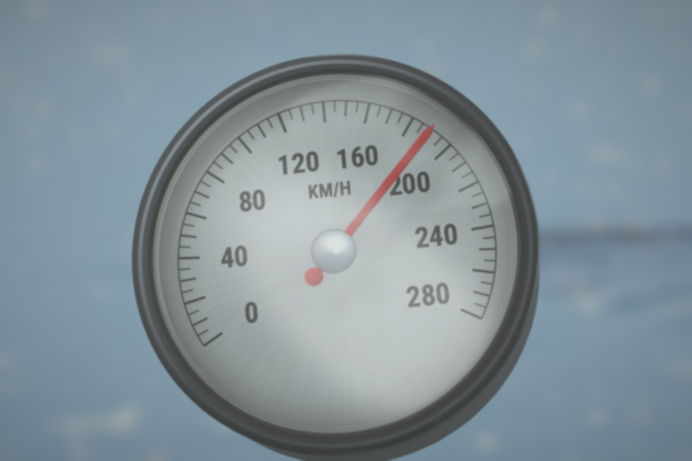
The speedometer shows 190 km/h
